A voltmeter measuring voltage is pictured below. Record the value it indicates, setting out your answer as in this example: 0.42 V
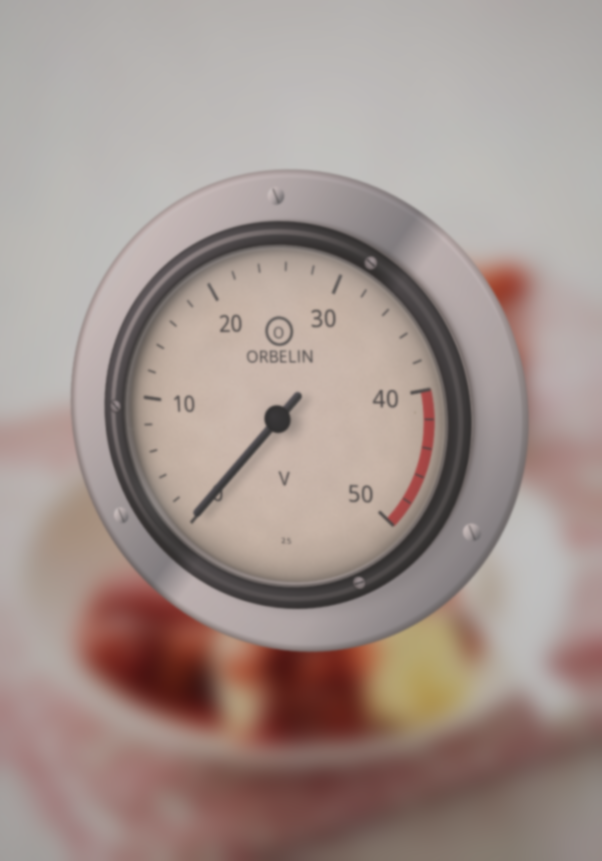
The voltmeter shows 0 V
